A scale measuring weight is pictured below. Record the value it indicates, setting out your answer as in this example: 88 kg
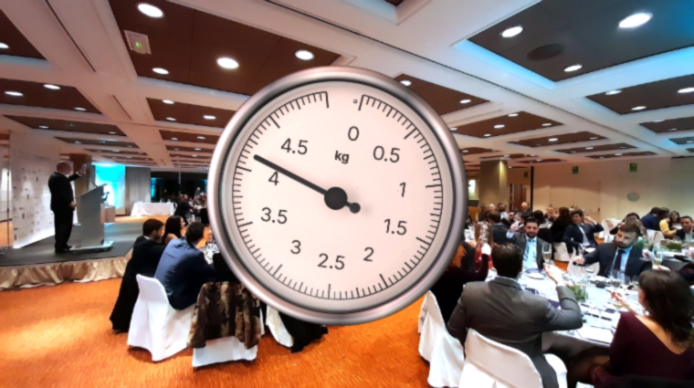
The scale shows 4.15 kg
